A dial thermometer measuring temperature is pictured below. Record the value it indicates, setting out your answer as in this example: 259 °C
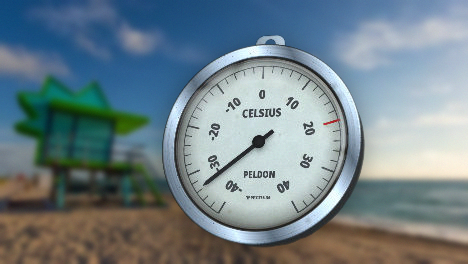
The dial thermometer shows -34 °C
